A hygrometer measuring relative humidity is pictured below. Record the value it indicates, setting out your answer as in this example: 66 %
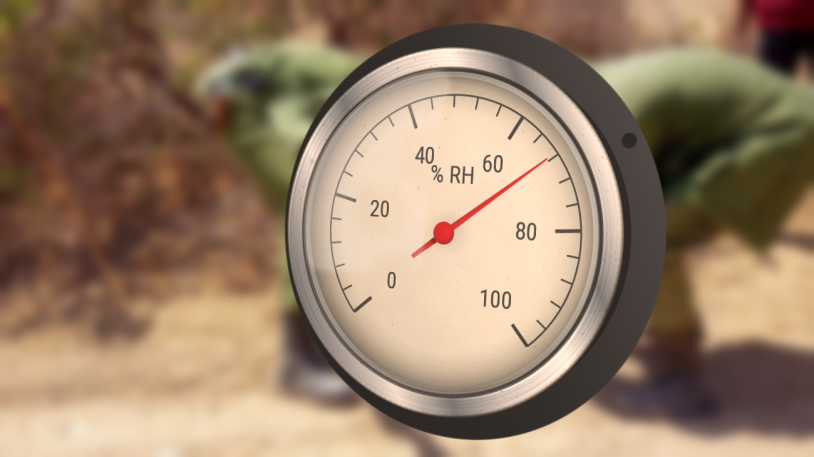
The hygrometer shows 68 %
